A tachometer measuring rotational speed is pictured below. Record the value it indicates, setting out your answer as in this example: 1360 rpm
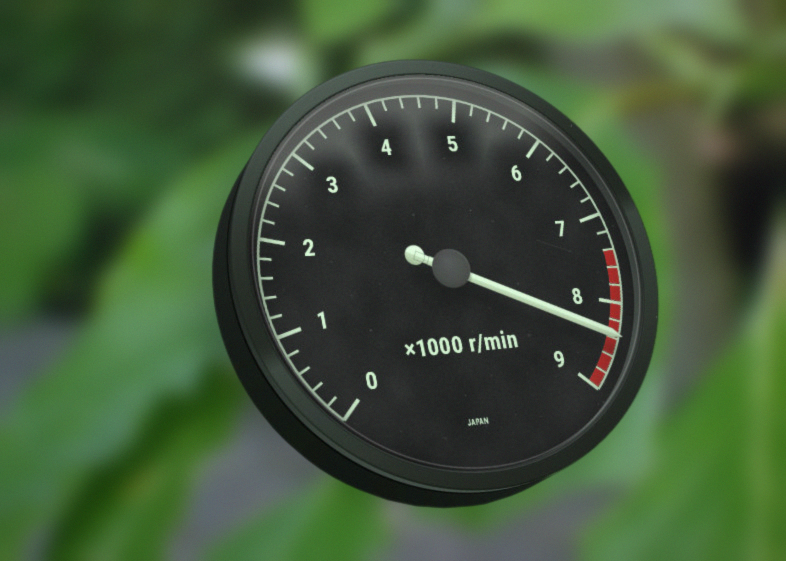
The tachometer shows 8400 rpm
